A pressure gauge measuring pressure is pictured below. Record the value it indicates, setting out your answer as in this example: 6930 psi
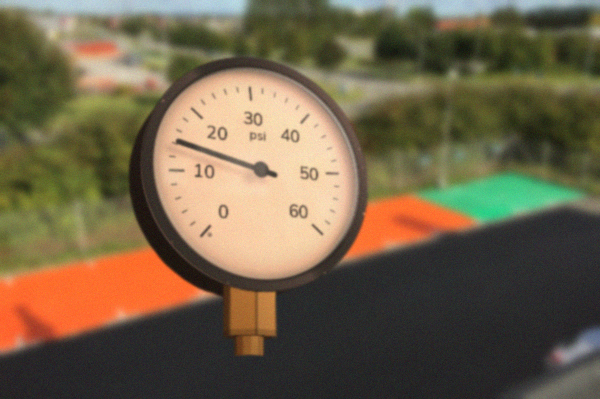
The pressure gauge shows 14 psi
